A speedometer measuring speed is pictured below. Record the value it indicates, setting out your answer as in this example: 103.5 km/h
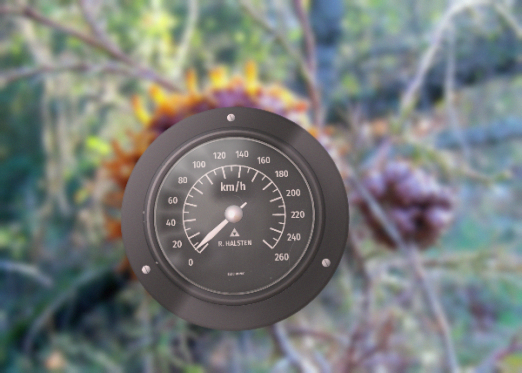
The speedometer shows 5 km/h
